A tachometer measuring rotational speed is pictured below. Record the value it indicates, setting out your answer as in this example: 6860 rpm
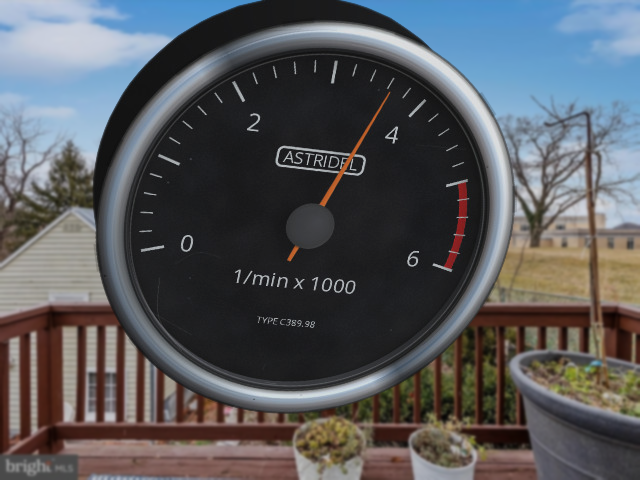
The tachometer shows 3600 rpm
